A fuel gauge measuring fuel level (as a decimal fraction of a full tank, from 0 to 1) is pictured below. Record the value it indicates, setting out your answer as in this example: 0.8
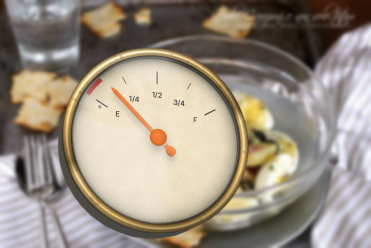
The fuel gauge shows 0.125
